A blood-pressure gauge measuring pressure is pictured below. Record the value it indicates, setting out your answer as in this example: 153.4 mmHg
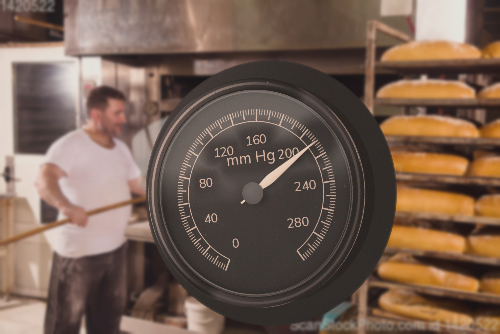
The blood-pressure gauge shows 210 mmHg
